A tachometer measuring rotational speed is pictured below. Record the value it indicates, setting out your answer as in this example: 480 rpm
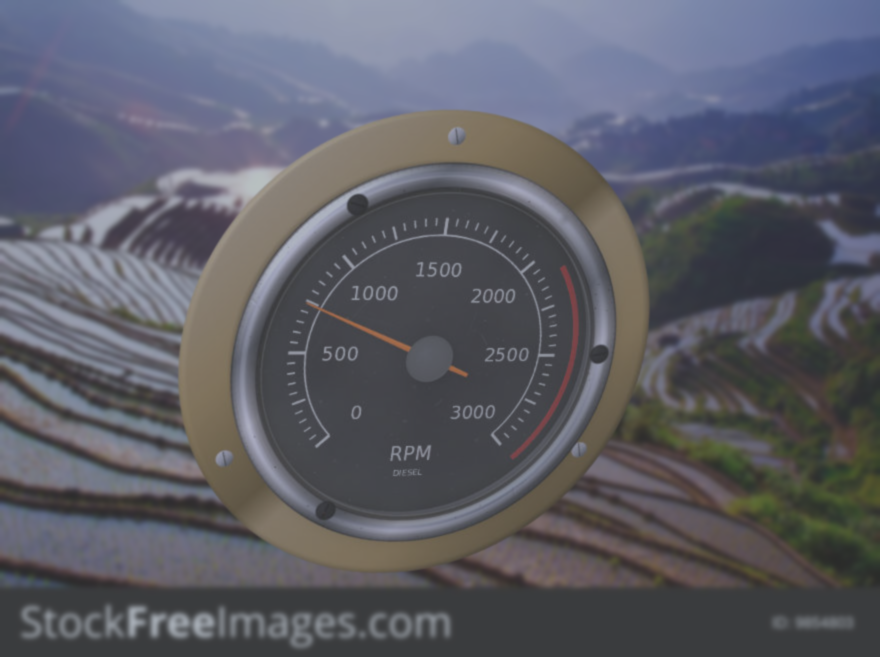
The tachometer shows 750 rpm
